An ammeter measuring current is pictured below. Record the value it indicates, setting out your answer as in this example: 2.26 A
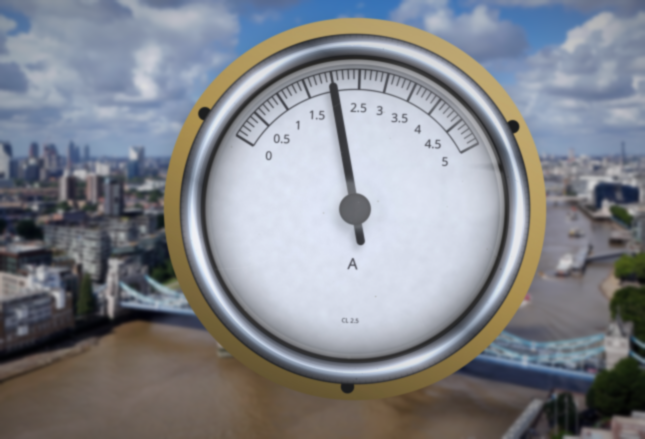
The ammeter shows 2 A
